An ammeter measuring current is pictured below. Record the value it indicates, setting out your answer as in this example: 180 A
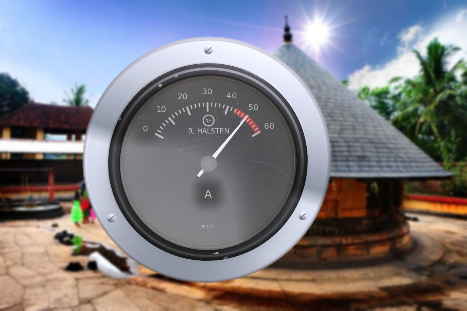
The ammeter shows 50 A
